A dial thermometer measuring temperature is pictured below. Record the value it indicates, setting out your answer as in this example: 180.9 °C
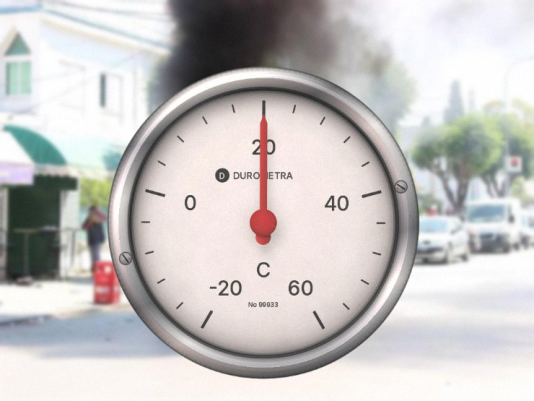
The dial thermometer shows 20 °C
